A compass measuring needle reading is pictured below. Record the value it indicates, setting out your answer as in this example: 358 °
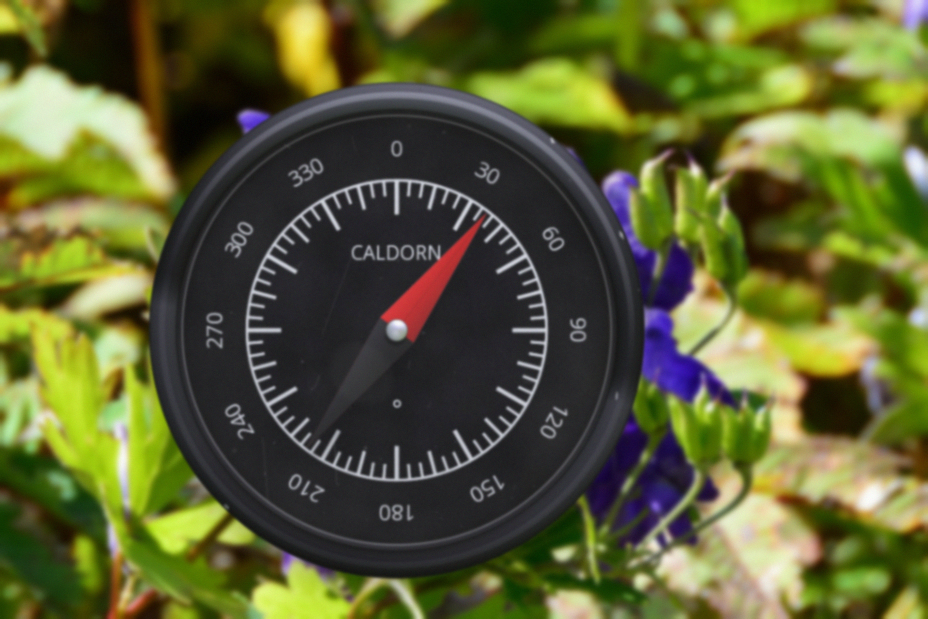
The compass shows 37.5 °
